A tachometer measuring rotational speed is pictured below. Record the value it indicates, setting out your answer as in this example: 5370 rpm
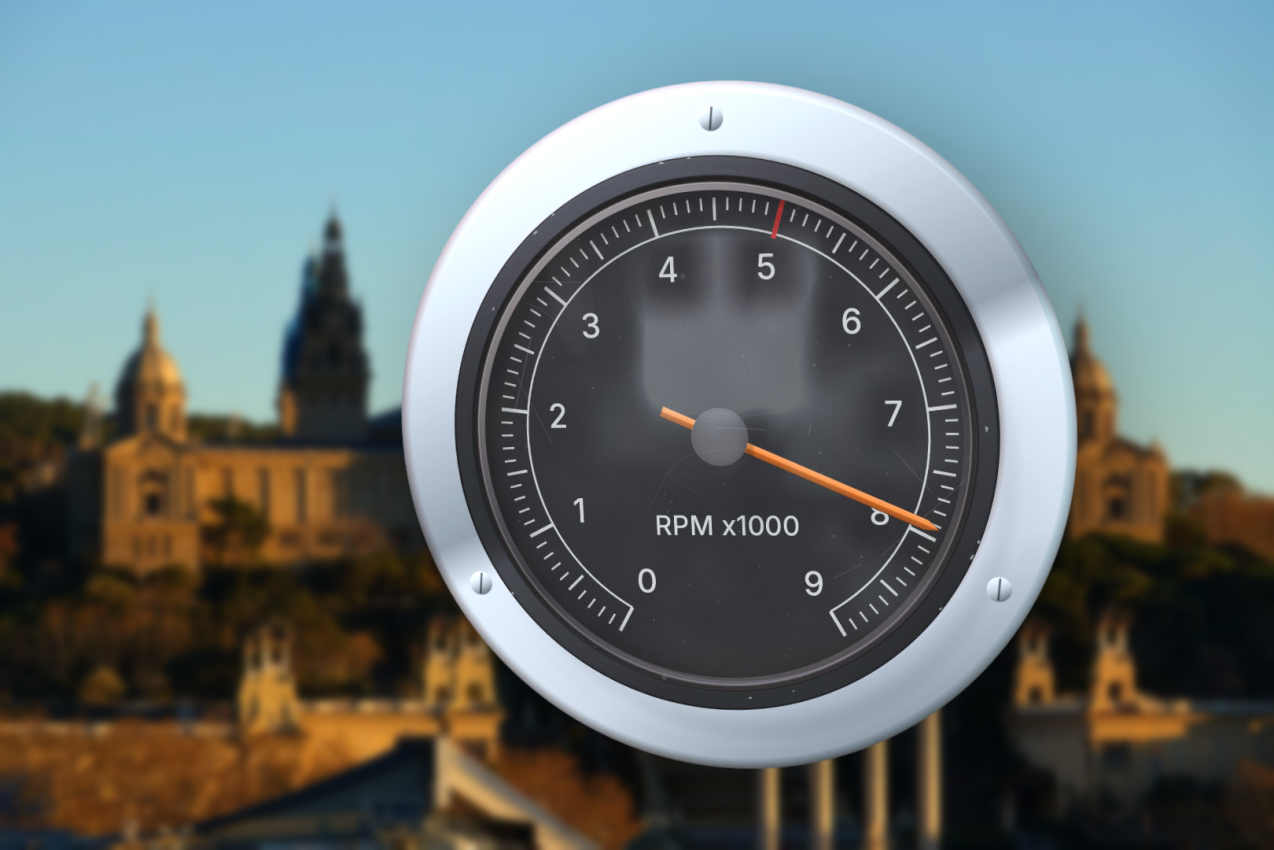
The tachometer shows 7900 rpm
